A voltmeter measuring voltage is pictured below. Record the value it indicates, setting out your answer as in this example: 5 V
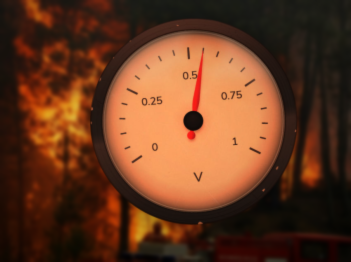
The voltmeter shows 0.55 V
